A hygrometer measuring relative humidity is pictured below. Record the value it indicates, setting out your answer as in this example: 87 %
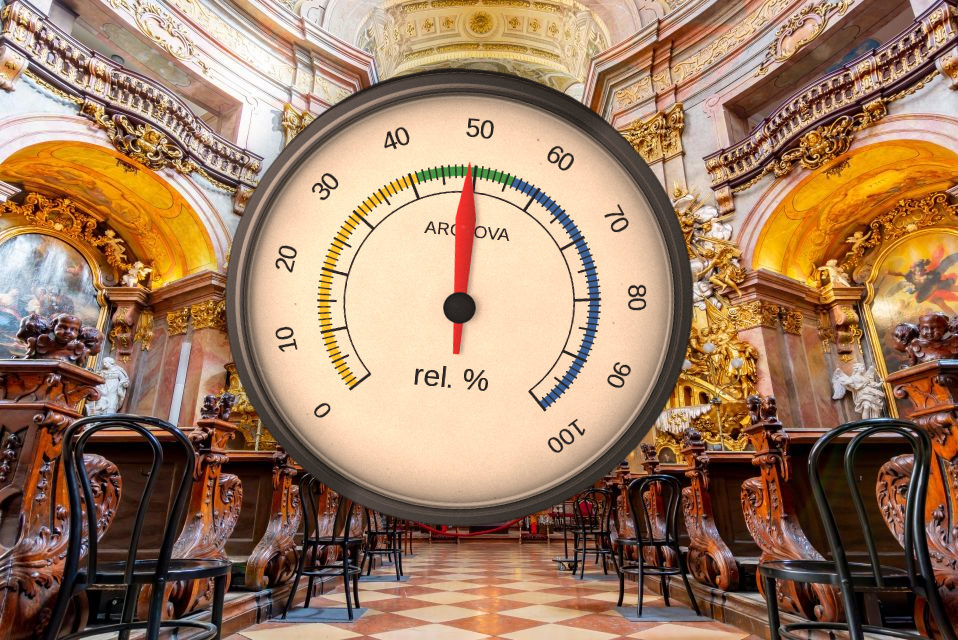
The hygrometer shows 49 %
